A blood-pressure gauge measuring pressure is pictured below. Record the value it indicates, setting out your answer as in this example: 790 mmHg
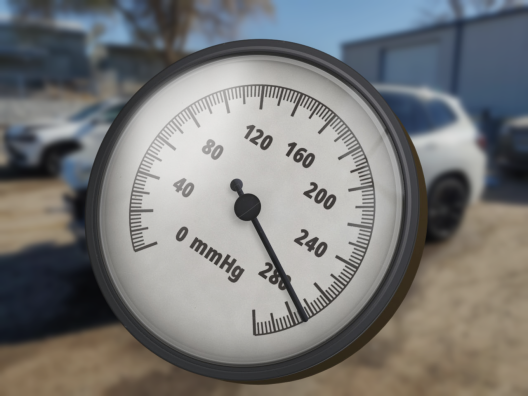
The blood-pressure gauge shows 274 mmHg
